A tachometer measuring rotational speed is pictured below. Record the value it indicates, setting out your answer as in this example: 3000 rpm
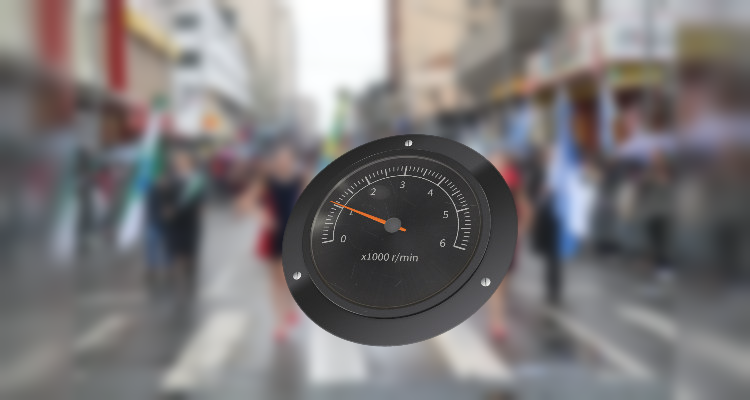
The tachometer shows 1000 rpm
